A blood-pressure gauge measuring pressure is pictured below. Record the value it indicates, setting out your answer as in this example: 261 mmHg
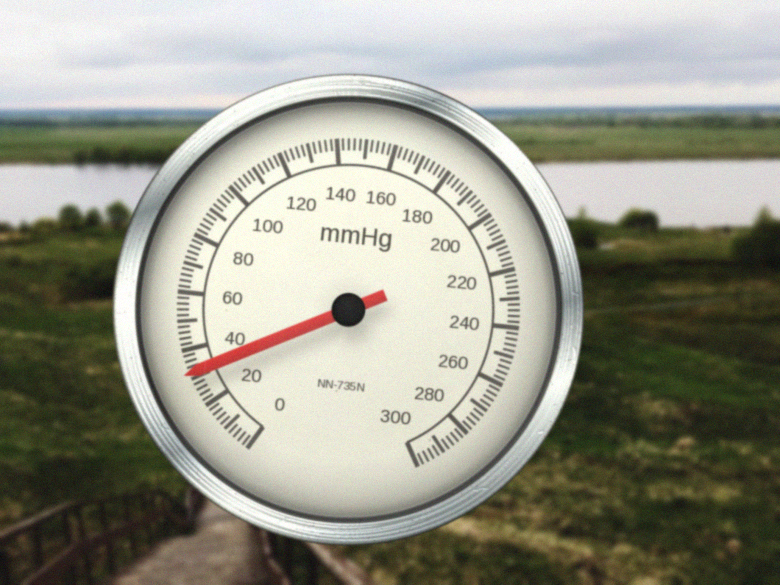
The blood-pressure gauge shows 32 mmHg
